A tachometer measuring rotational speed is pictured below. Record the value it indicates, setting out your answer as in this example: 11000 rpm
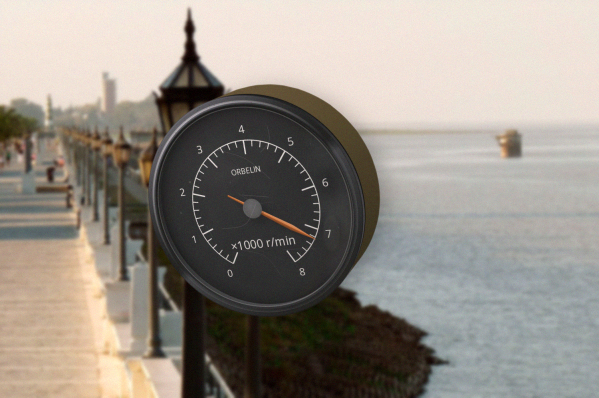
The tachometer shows 7200 rpm
